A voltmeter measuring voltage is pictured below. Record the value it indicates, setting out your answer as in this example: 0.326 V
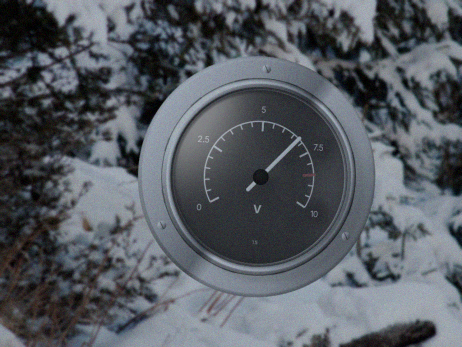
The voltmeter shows 6.75 V
